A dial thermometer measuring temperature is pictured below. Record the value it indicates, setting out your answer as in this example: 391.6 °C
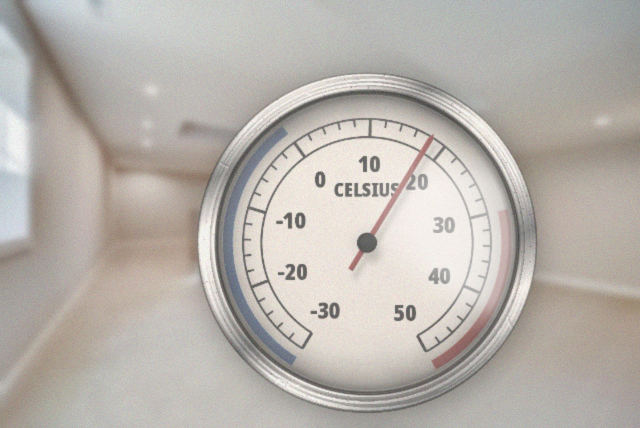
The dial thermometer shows 18 °C
